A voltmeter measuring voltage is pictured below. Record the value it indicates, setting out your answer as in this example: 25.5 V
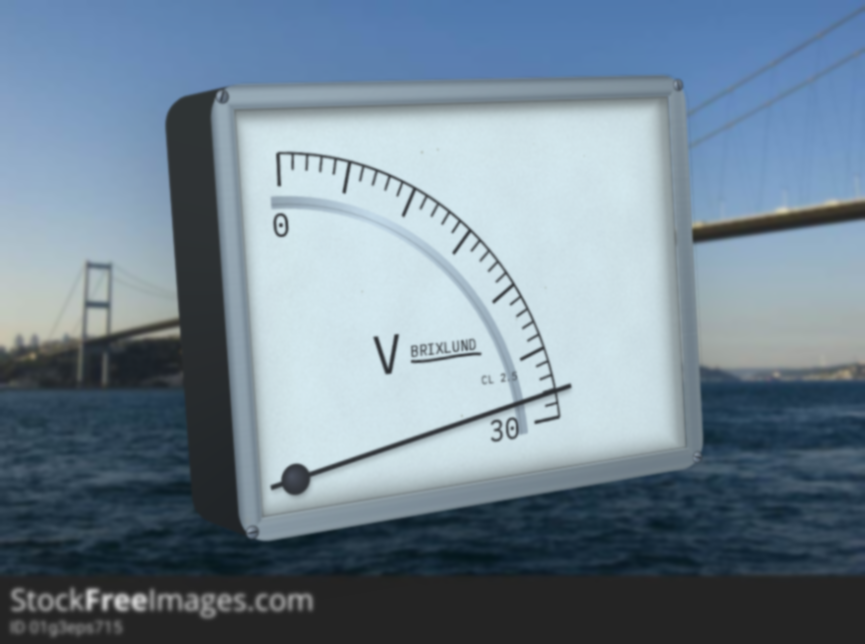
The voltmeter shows 28 V
